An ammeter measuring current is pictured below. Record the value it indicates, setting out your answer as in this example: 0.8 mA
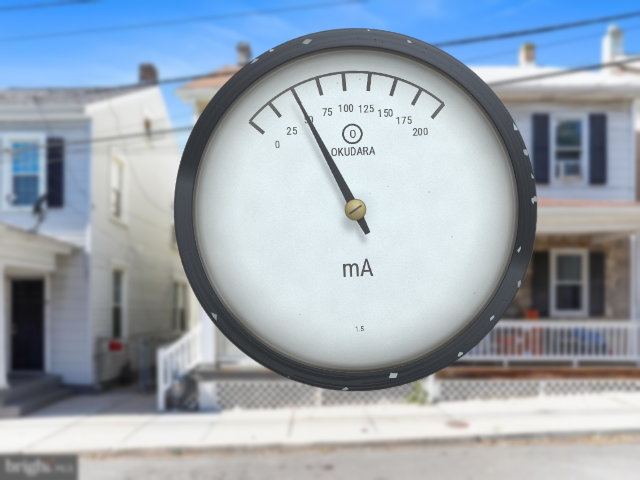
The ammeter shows 50 mA
